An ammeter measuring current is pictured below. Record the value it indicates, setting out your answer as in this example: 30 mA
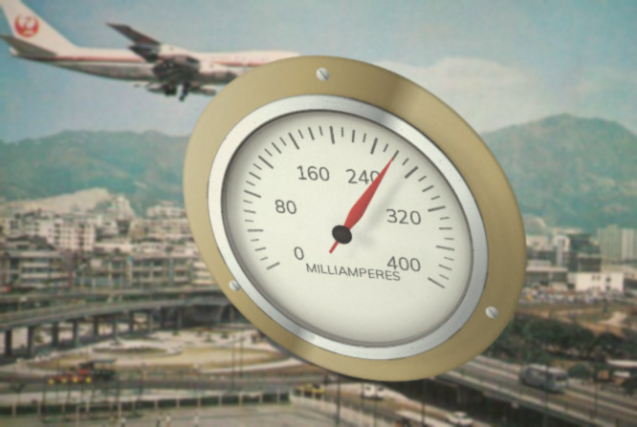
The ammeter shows 260 mA
